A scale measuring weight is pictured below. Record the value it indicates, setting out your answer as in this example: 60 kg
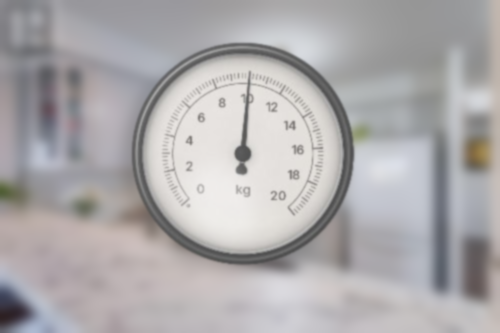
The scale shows 10 kg
